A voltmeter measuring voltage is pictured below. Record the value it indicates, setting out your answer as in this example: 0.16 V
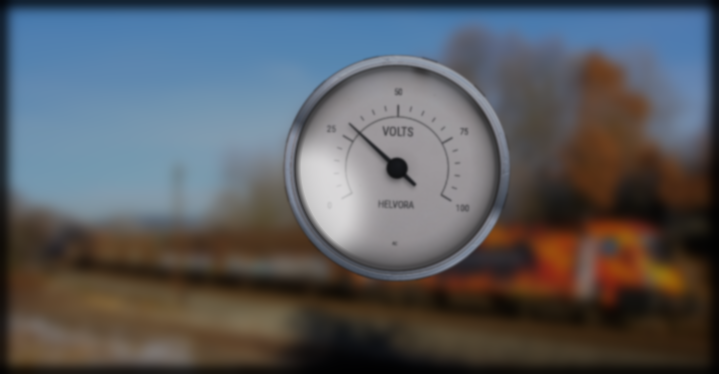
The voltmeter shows 30 V
